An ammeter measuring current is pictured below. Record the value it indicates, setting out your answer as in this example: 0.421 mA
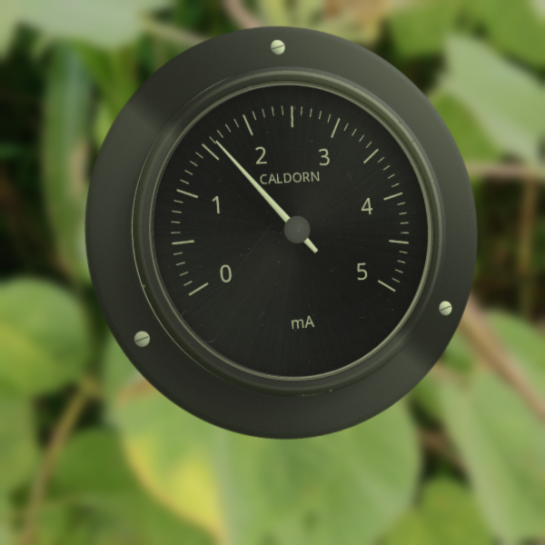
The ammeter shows 1.6 mA
